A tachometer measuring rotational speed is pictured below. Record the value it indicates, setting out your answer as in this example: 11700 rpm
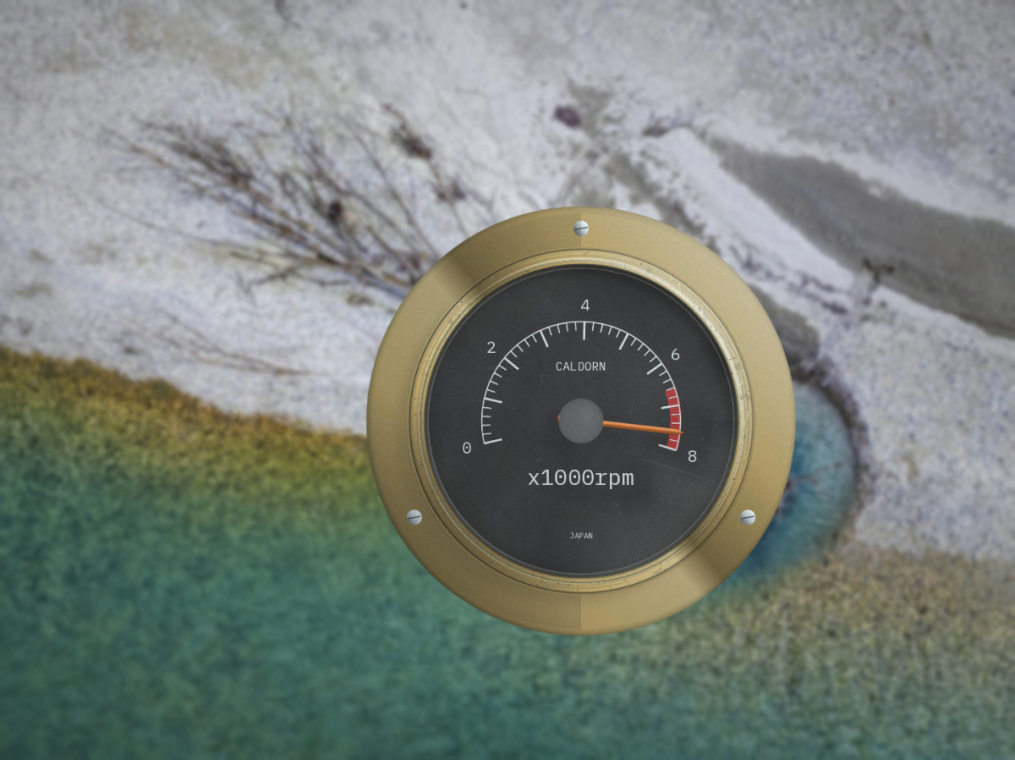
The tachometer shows 7600 rpm
